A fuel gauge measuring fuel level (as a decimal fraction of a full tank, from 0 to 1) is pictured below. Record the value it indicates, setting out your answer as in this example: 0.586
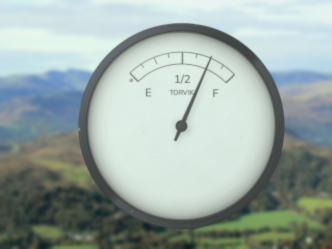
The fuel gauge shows 0.75
